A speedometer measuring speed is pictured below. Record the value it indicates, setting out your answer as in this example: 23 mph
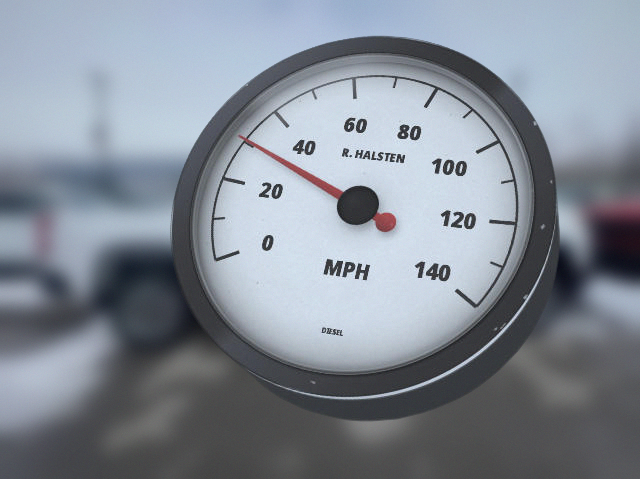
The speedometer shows 30 mph
